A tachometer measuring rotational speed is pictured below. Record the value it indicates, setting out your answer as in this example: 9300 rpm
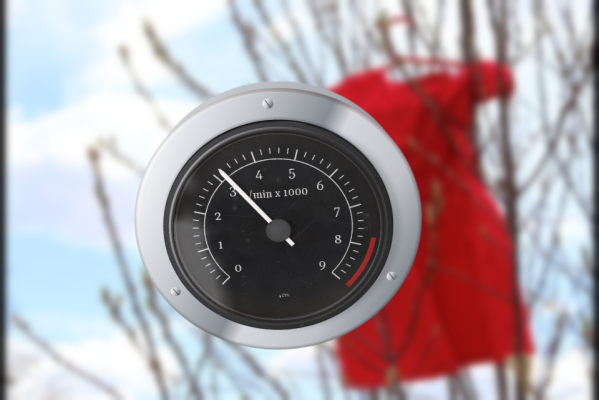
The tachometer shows 3200 rpm
